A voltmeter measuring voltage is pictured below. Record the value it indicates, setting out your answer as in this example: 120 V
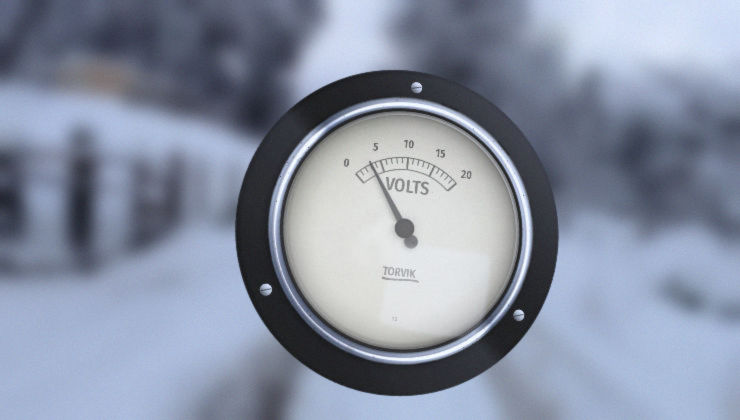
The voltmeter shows 3 V
